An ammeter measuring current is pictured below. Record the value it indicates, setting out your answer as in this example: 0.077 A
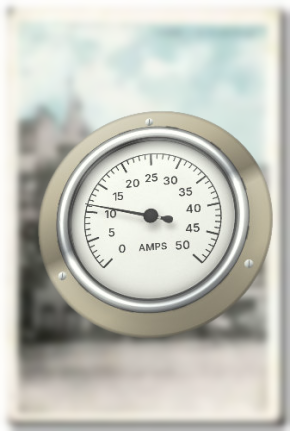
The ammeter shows 11 A
